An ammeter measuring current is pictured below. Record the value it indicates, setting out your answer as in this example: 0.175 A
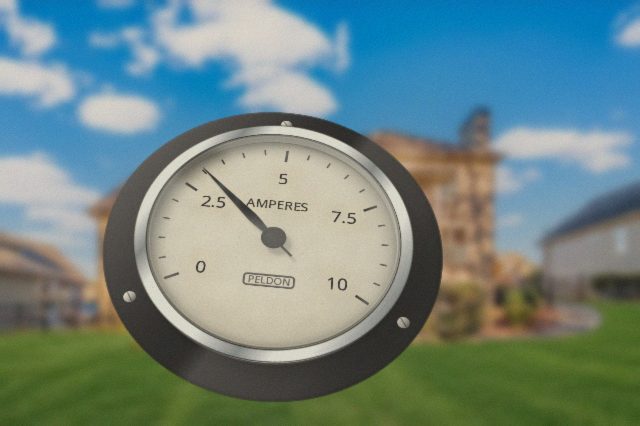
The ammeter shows 3 A
